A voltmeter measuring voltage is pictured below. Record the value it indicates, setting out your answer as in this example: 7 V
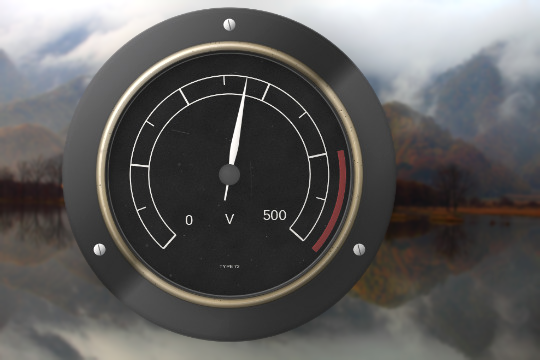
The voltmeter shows 275 V
